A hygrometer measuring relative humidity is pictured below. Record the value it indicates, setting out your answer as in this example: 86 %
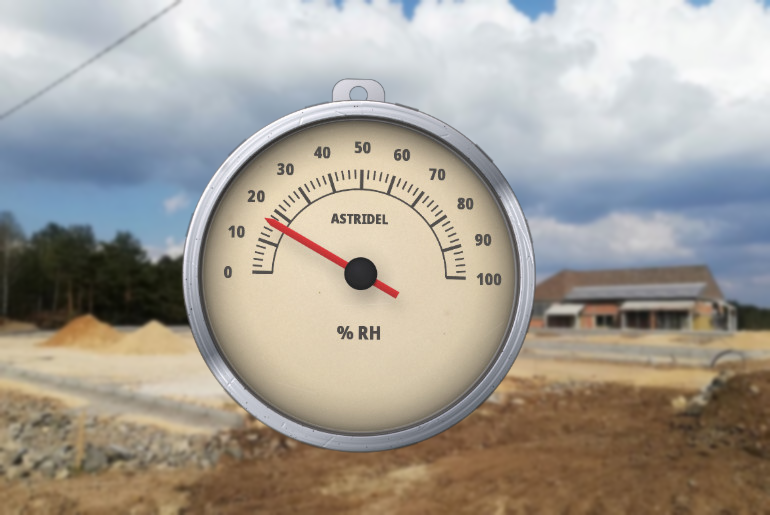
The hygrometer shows 16 %
